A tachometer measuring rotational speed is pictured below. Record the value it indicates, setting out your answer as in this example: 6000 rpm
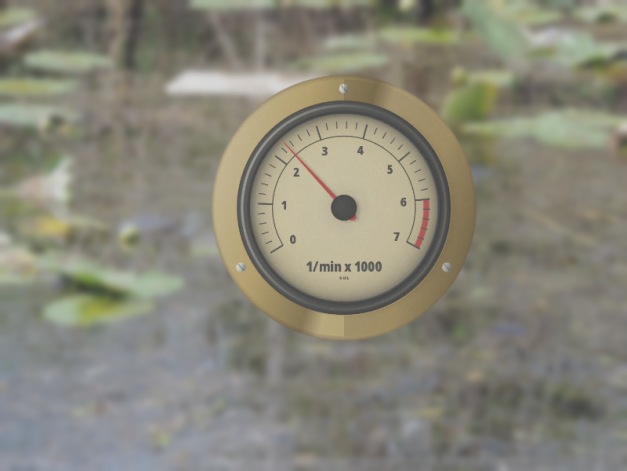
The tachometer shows 2300 rpm
